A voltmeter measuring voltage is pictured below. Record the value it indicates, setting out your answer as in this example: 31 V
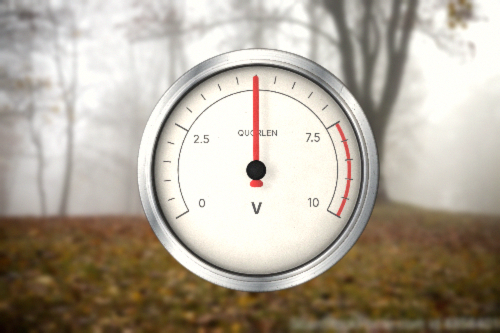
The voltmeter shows 5 V
